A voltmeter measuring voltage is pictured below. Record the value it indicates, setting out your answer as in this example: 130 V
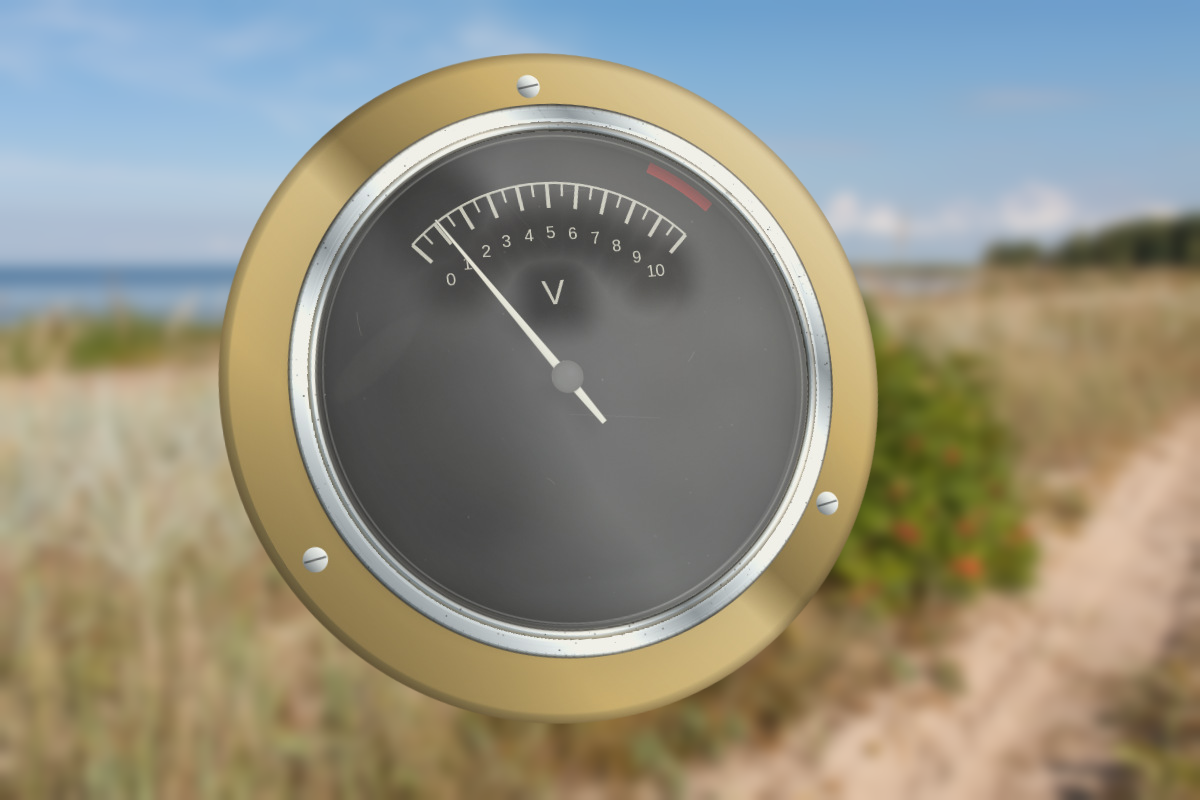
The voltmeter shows 1 V
